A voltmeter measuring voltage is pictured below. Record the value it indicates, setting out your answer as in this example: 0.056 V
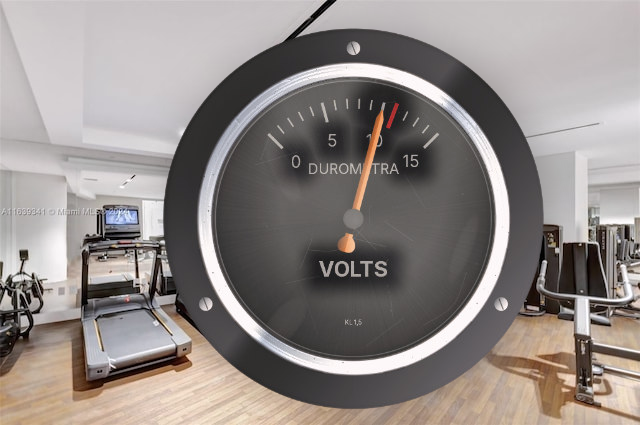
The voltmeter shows 10 V
